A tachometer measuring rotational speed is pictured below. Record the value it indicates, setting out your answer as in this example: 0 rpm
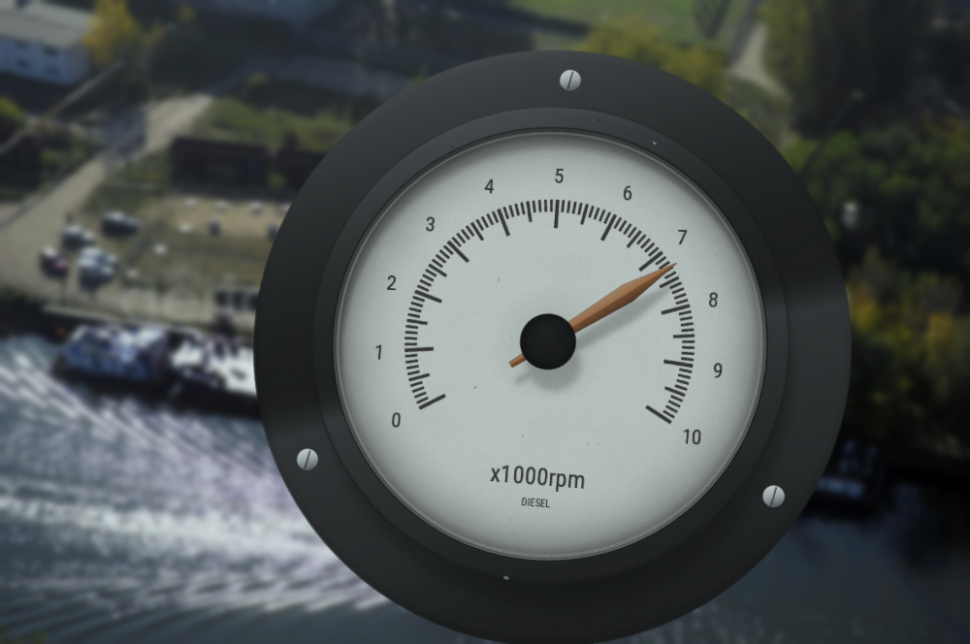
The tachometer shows 7300 rpm
